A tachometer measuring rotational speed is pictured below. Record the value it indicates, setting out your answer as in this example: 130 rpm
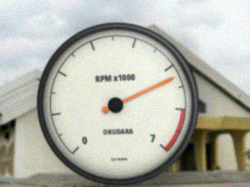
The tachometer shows 5250 rpm
